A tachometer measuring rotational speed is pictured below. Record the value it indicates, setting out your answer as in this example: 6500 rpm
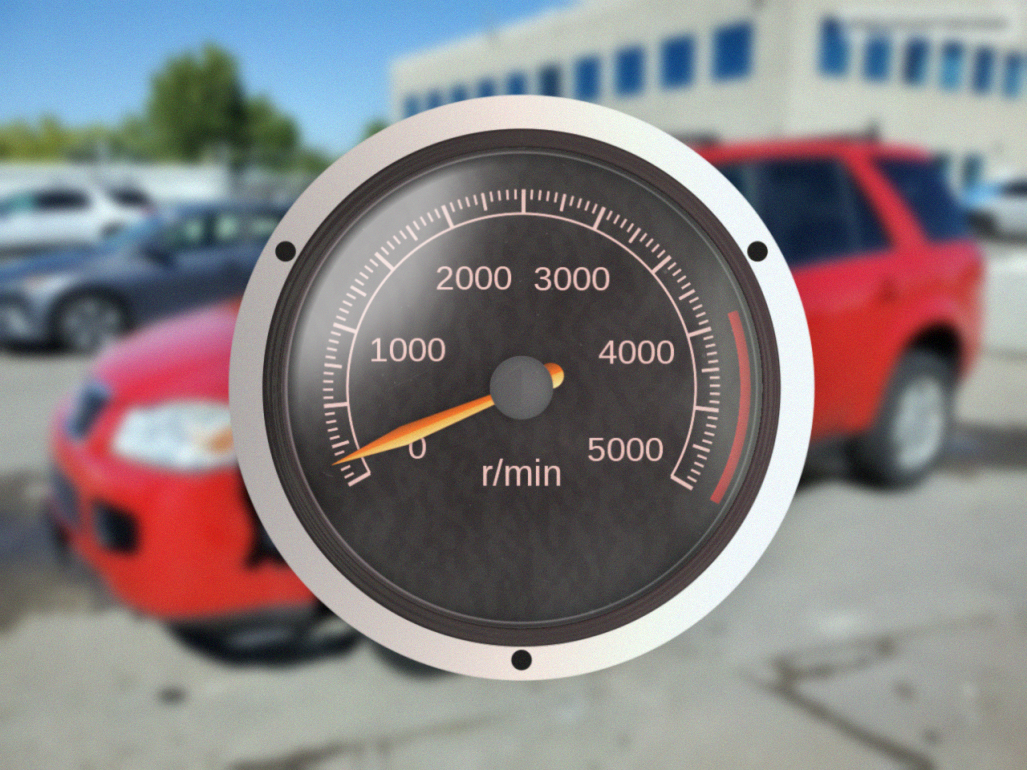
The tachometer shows 150 rpm
